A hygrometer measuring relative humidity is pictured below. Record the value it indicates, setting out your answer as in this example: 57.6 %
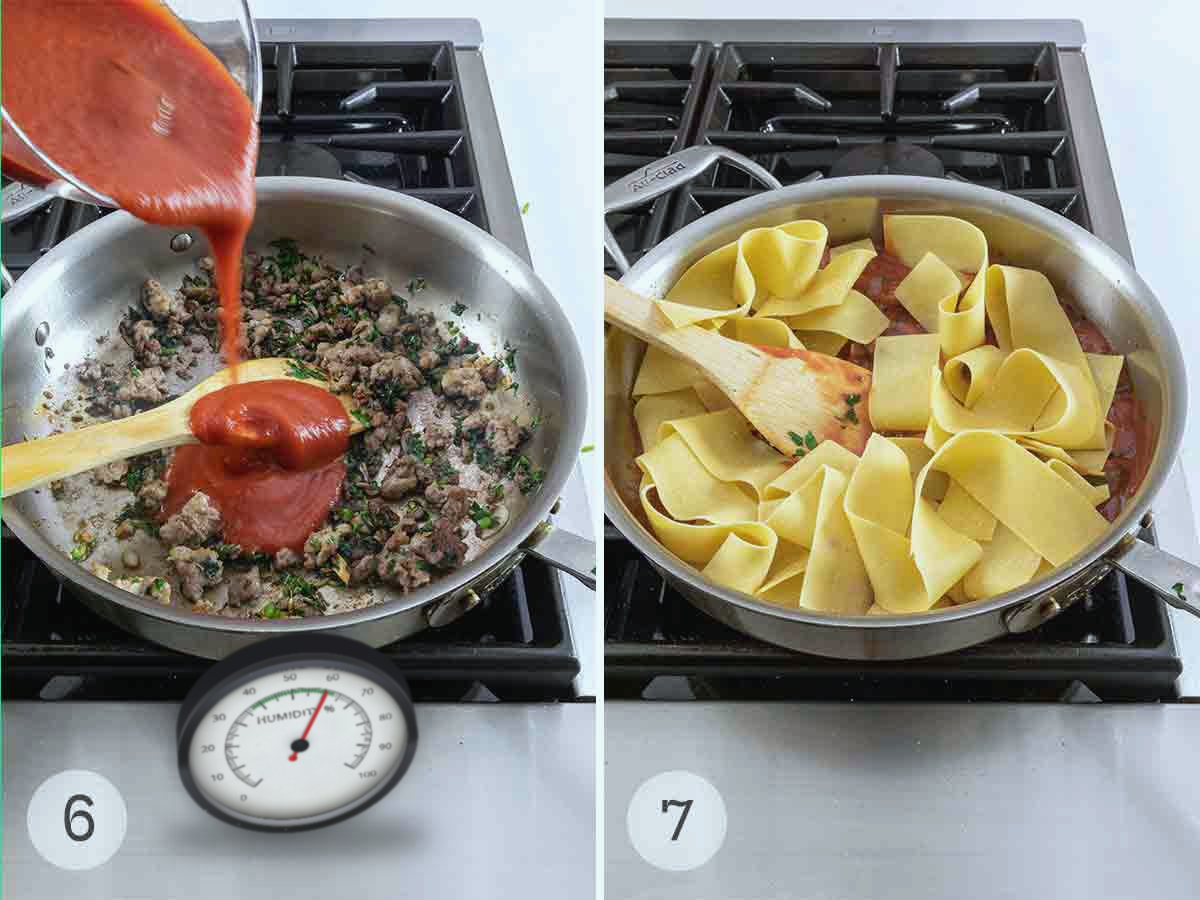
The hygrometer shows 60 %
